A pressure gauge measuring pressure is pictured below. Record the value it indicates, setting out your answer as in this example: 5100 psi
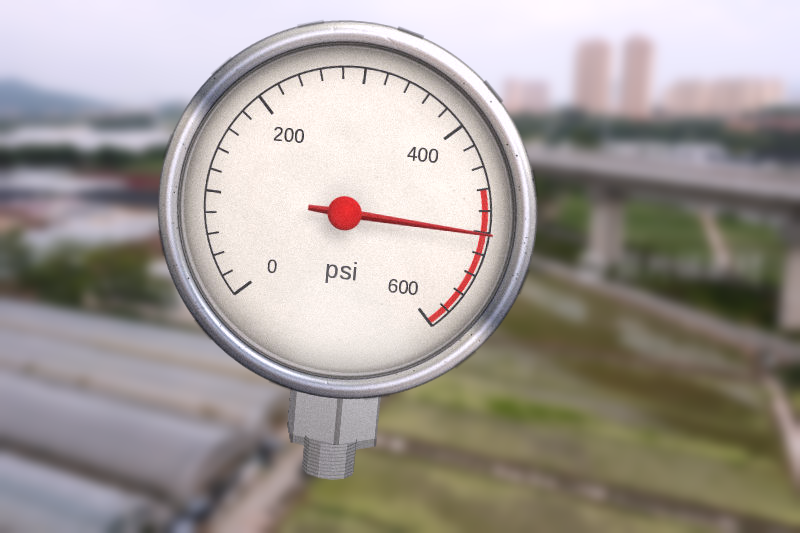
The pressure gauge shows 500 psi
